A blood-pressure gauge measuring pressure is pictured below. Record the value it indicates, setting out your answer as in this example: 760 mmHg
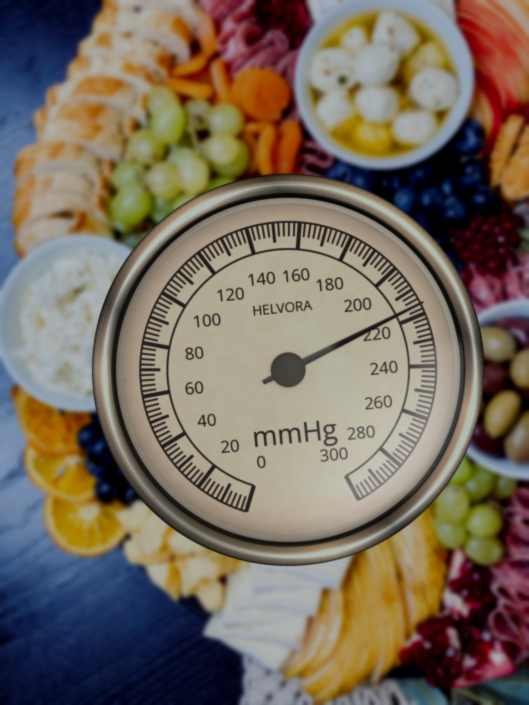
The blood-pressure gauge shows 216 mmHg
